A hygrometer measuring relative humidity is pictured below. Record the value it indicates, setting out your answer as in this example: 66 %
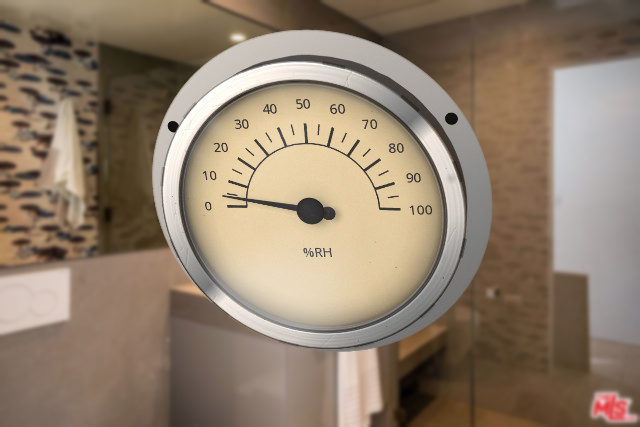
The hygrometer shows 5 %
